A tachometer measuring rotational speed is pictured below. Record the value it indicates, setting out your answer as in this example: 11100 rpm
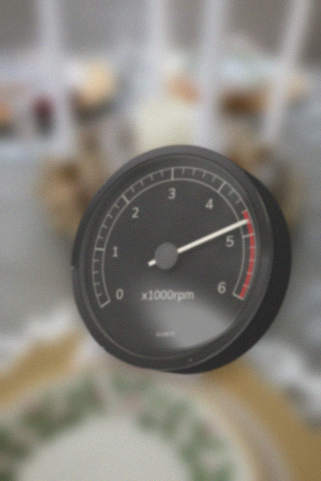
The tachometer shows 4800 rpm
